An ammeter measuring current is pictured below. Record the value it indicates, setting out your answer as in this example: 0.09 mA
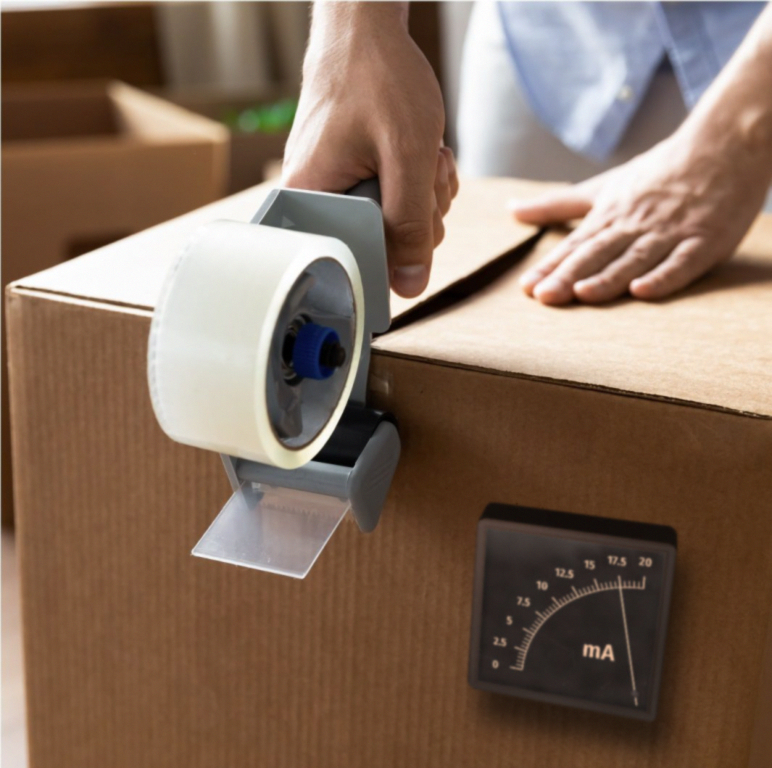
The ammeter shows 17.5 mA
